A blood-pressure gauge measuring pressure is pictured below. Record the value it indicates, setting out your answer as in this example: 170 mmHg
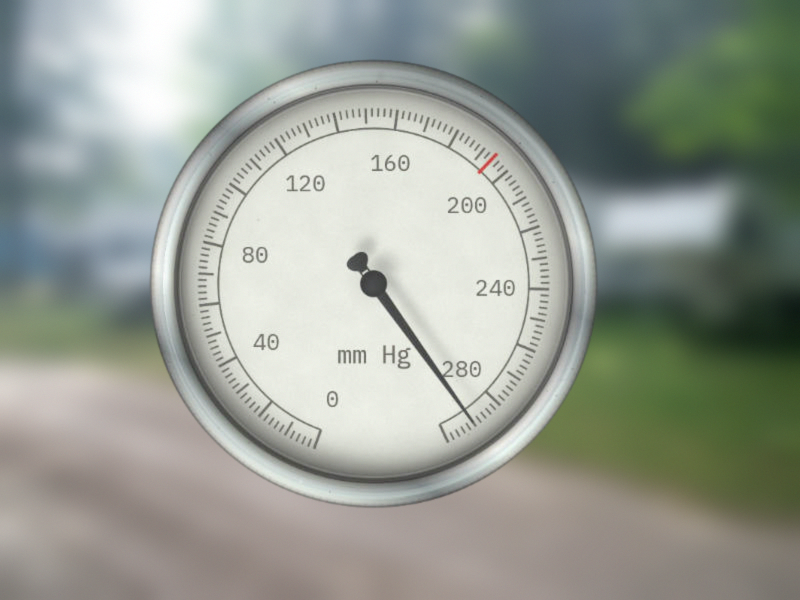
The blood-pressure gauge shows 290 mmHg
